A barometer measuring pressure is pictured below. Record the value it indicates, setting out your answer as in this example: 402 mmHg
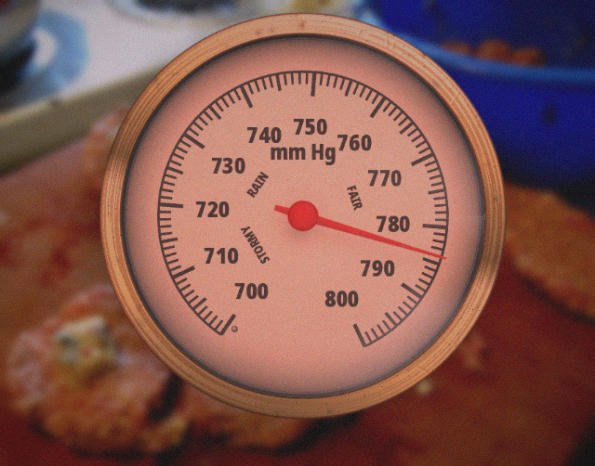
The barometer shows 784 mmHg
